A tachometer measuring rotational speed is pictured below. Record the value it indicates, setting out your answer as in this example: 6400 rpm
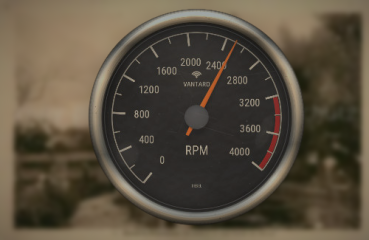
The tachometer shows 2500 rpm
